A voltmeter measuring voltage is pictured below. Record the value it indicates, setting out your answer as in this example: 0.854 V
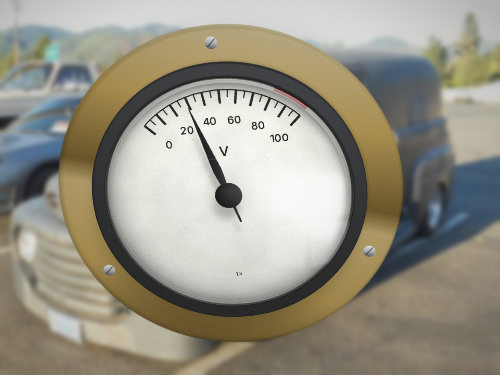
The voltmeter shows 30 V
